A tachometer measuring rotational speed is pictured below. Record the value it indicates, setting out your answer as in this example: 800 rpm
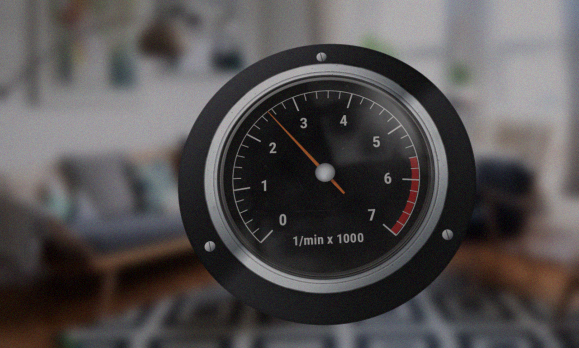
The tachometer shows 2500 rpm
